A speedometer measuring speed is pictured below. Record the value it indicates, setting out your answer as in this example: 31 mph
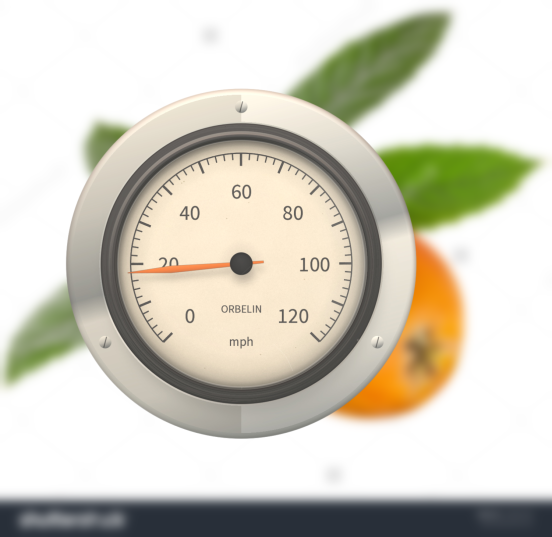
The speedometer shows 18 mph
